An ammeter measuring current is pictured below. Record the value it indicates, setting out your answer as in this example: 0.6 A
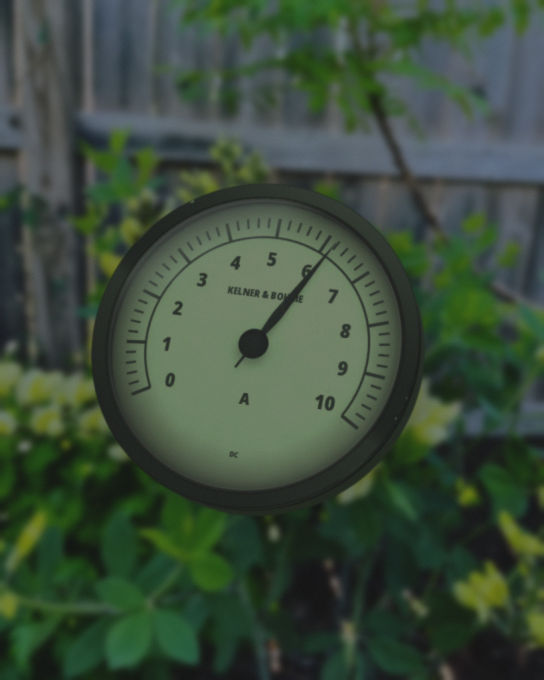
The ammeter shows 6.2 A
